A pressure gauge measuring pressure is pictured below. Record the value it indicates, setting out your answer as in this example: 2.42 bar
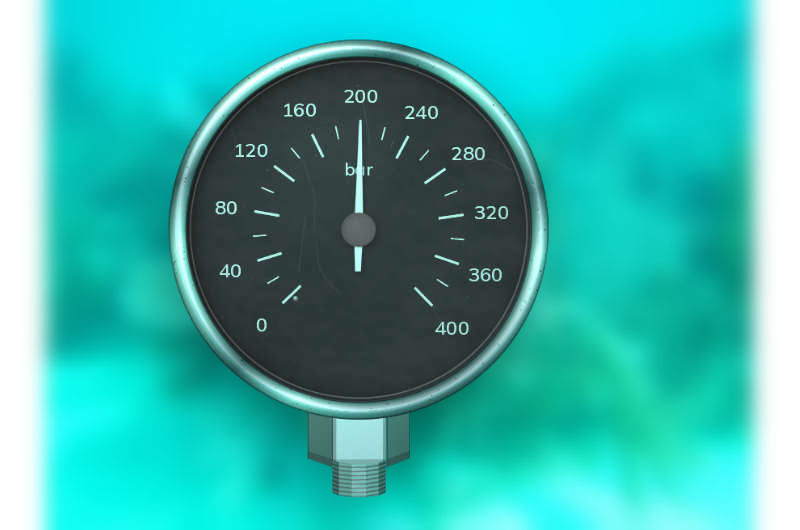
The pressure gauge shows 200 bar
